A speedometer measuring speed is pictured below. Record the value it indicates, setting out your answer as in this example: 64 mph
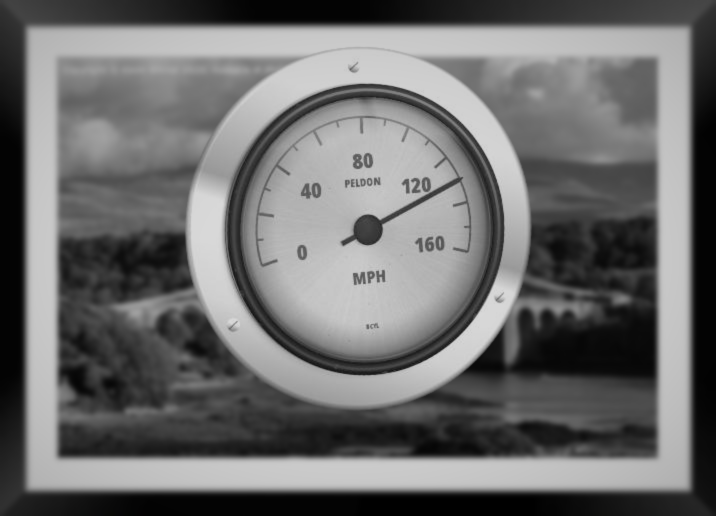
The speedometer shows 130 mph
